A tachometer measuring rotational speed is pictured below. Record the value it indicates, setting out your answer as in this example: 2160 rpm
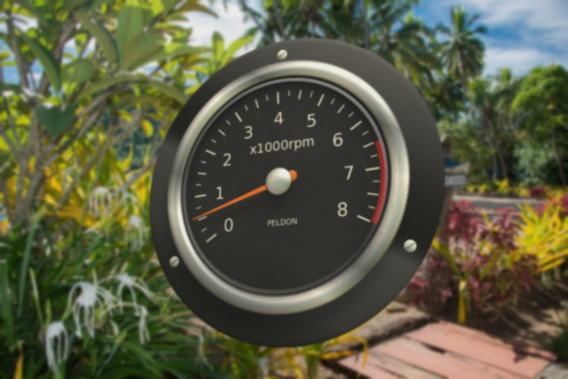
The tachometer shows 500 rpm
